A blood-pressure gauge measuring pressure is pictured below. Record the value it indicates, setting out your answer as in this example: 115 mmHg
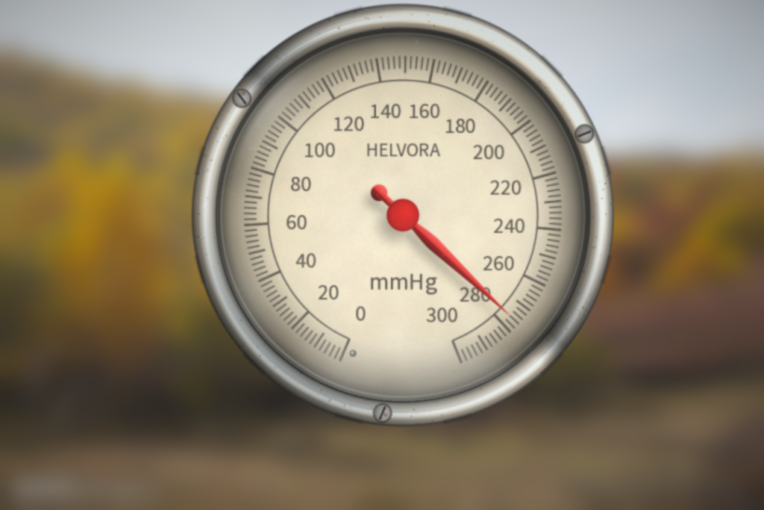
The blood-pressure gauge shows 276 mmHg
